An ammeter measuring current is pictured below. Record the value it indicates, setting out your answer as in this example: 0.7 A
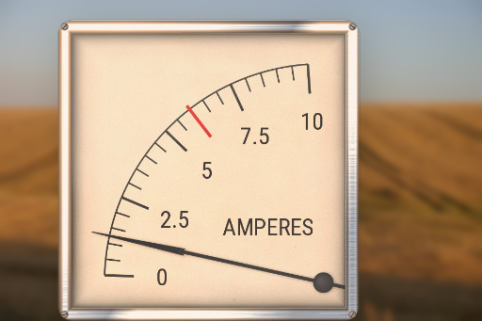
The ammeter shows 1.25 A
